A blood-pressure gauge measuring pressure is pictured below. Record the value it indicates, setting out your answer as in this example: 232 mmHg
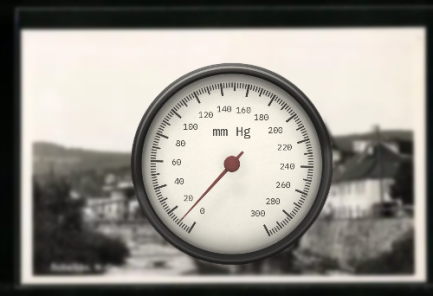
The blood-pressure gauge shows 10 mmHg
